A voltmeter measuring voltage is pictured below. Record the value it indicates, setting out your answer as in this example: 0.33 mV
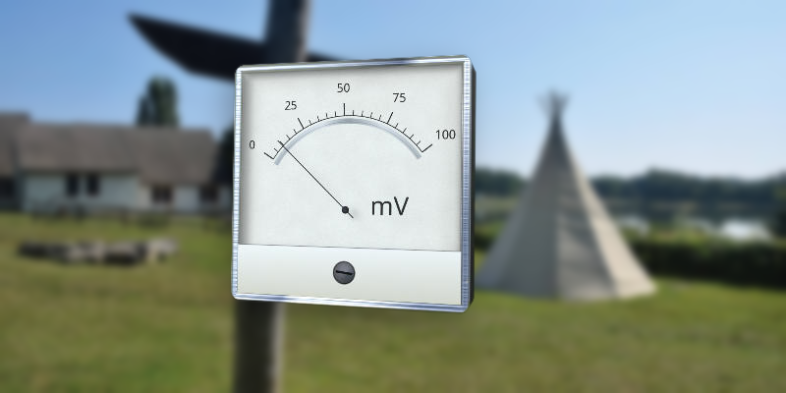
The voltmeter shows 10 mV
